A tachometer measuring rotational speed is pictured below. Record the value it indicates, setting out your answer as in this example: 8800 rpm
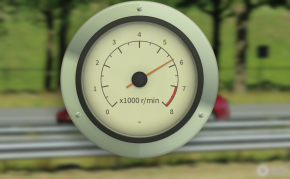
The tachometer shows 5750 rpm
